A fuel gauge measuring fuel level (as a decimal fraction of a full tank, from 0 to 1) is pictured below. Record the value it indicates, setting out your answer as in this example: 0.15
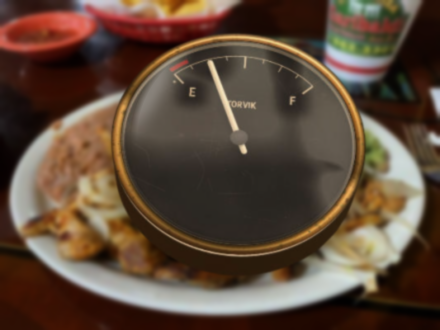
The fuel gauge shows 0.25
